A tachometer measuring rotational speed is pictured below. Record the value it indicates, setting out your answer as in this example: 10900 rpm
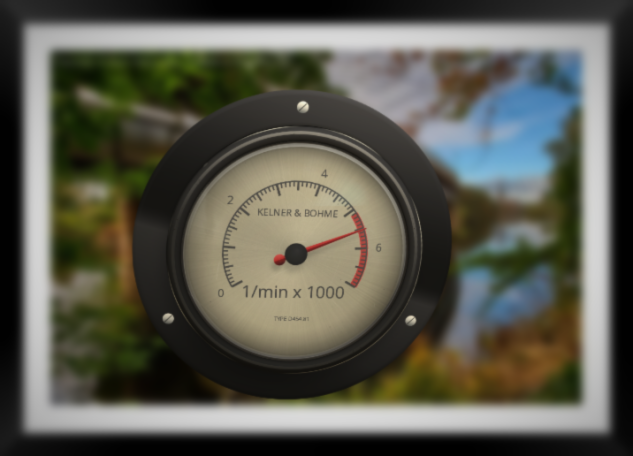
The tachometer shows 5500 rpm
